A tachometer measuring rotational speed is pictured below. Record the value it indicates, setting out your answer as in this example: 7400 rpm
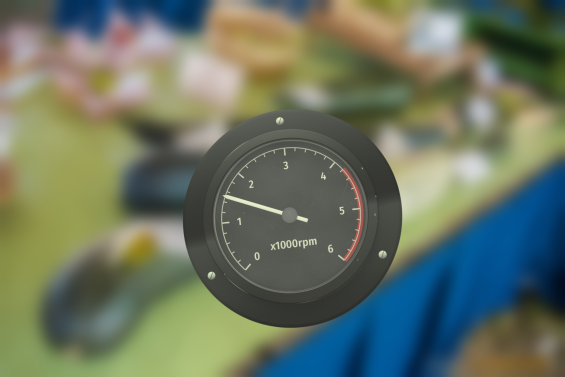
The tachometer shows 1500 rpm
